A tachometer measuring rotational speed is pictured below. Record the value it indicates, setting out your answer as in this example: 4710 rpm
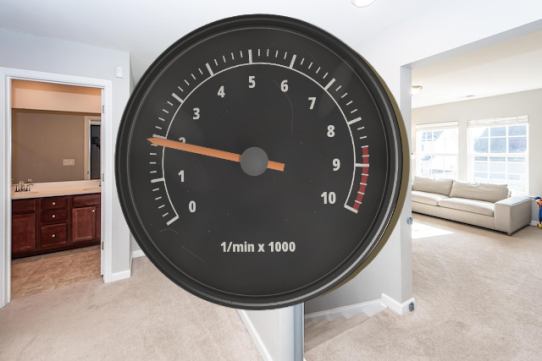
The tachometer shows 1900 rpm
